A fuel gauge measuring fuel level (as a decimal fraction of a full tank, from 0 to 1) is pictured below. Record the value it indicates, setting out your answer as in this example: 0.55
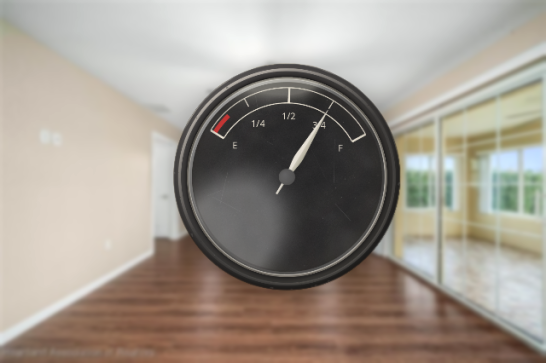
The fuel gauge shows 0.75
